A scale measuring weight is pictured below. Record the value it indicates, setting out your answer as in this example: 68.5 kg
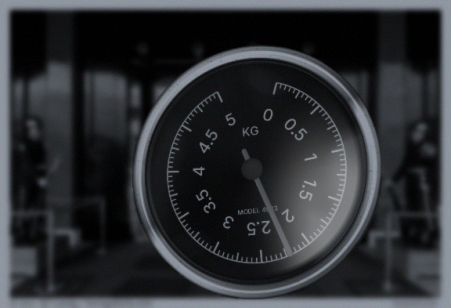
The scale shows 2.2 kg
